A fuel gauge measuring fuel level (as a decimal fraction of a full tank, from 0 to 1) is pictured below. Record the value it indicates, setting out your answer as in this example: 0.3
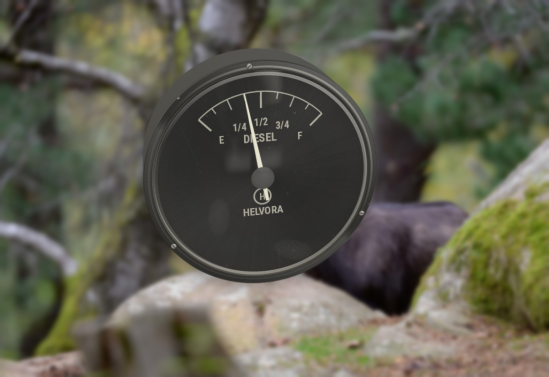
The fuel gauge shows 0.375
